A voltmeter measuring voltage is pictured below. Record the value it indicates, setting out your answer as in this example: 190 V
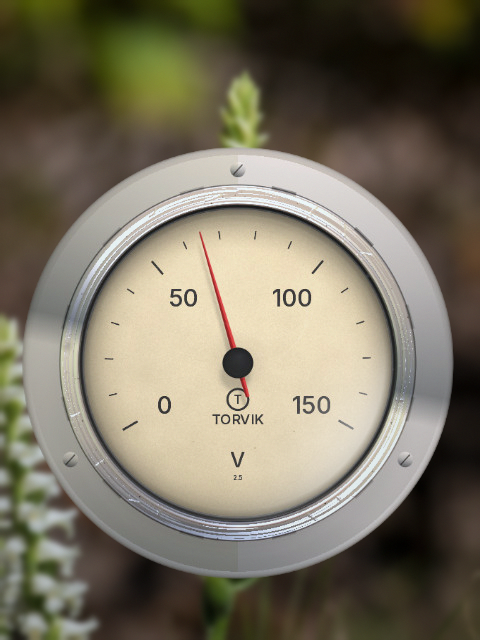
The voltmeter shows 65 V
